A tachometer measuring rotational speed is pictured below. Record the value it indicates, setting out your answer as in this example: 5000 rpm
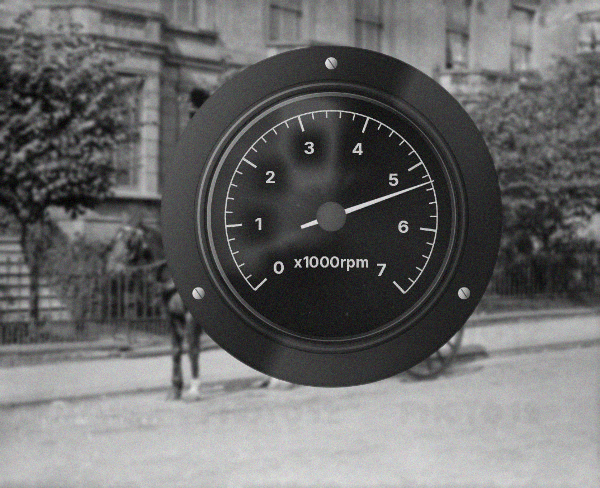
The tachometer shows 5300 rpm
